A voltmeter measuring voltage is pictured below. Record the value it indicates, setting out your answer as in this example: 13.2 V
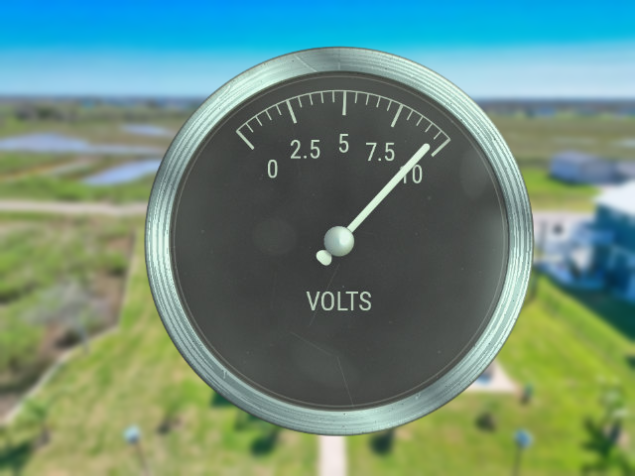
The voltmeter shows 9.5 V
